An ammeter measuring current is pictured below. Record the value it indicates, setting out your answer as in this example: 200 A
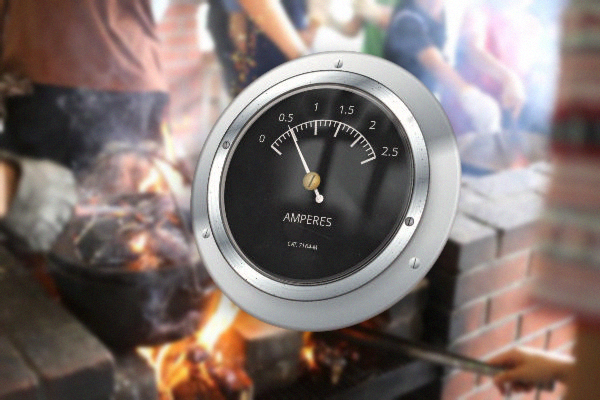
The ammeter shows 0.5 A
